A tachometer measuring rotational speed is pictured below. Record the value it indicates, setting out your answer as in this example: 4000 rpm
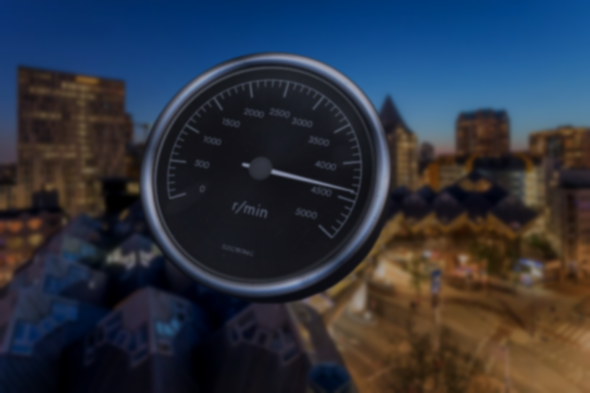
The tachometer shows 4400 rpm
